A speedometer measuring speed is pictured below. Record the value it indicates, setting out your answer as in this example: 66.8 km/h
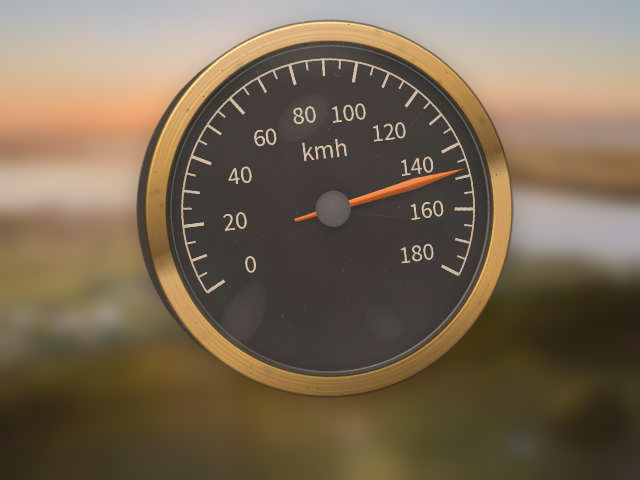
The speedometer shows 147.5 km/h
